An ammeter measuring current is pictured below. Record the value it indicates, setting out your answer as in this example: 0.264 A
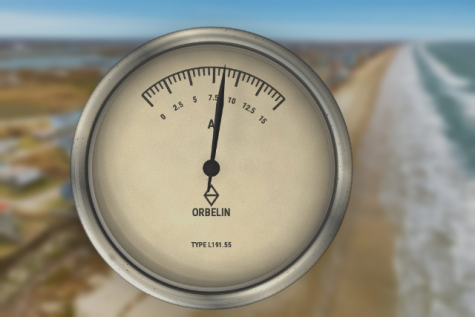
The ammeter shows 8.5 A
